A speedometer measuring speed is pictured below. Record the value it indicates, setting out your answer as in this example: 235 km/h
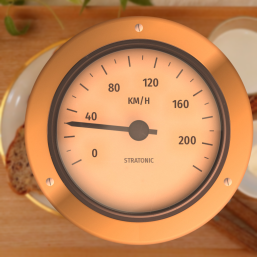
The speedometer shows 30 km/h
